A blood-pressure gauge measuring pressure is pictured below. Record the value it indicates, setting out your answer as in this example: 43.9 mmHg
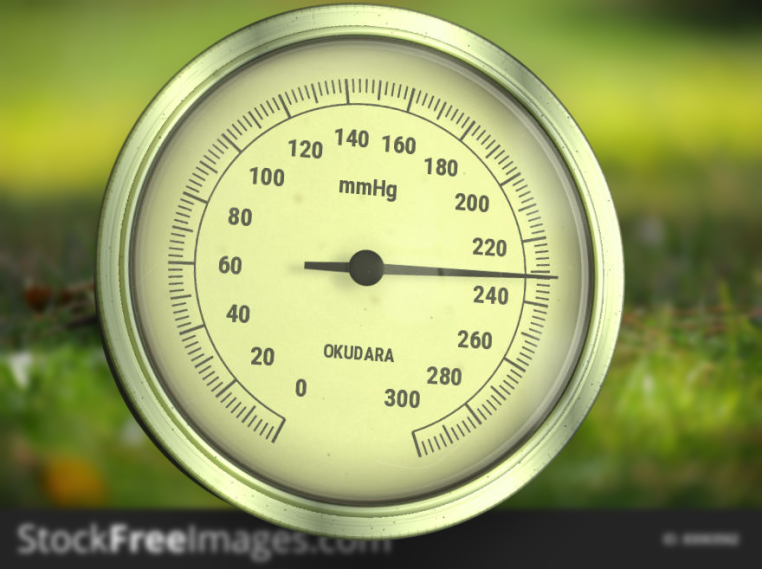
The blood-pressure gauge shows 232 mmHg
